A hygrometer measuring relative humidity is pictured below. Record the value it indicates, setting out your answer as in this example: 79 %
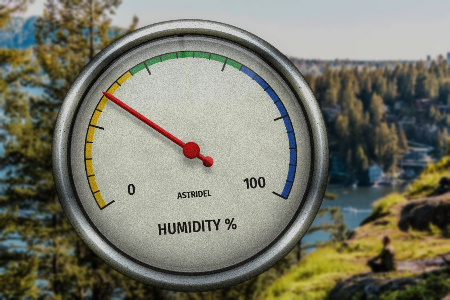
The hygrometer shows 28 %
